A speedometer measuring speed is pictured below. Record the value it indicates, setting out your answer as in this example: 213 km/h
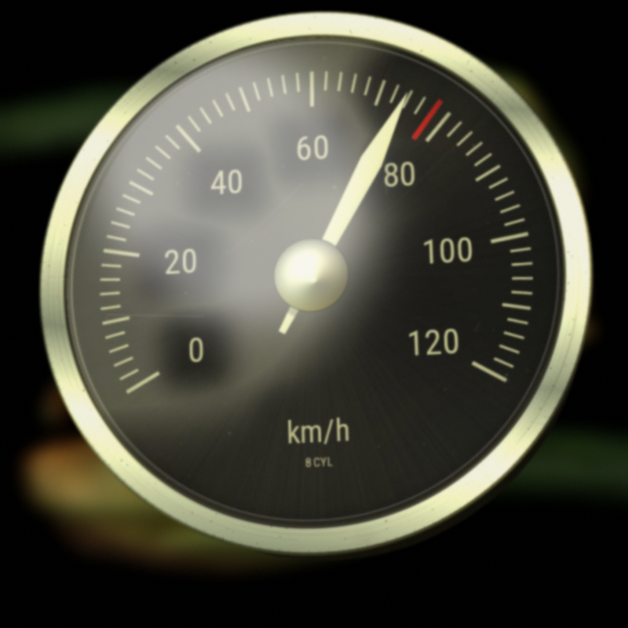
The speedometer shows 74 km/h
